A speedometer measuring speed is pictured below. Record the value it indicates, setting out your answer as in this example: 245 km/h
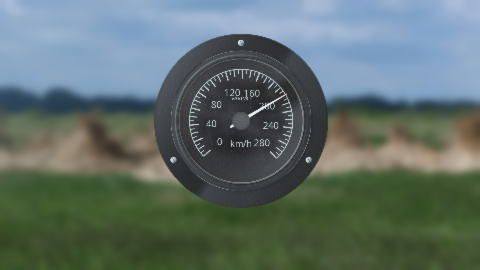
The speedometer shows 200 km/h
